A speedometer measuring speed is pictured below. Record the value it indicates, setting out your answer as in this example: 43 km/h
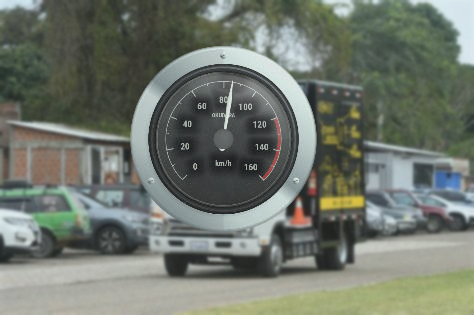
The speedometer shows 85 km/h
